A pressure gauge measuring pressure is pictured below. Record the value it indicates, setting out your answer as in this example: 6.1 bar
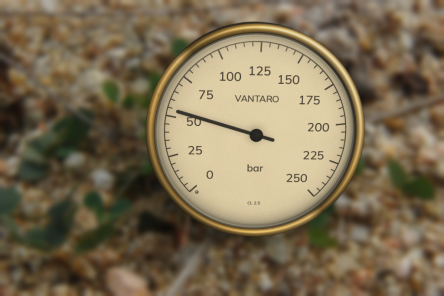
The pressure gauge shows 55 bar
